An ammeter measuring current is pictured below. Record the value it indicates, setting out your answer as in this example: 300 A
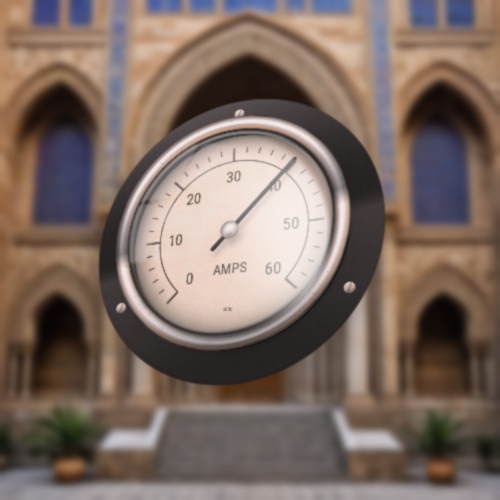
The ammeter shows 40 A
